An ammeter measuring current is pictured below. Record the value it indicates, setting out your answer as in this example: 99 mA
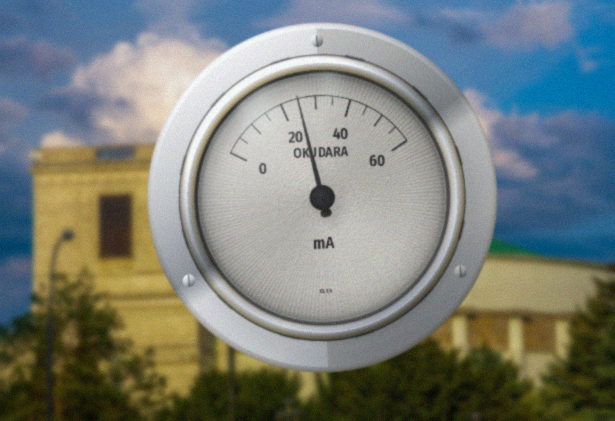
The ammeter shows 25 mA
